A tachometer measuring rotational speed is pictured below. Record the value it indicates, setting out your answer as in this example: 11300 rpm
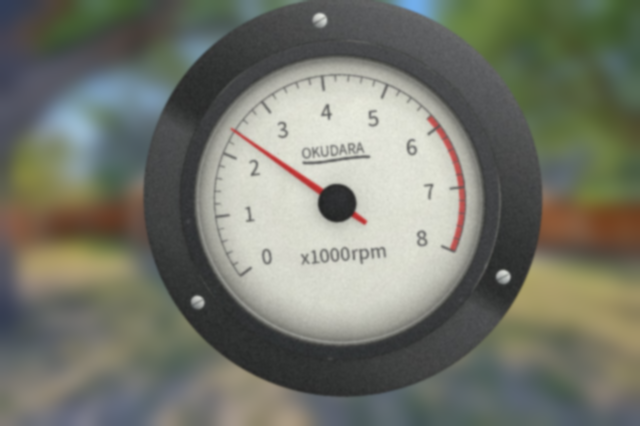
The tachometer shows 2400 rpm
